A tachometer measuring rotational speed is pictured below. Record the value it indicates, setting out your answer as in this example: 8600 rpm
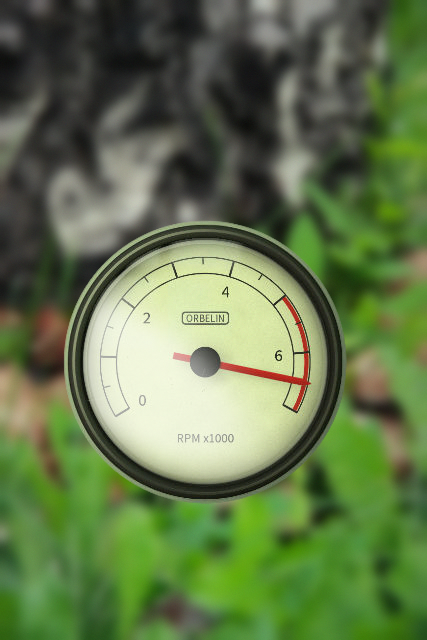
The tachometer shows 6500 rpm
